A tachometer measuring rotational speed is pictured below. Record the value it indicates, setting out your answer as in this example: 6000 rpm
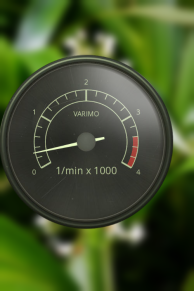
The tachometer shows 300 rpm
